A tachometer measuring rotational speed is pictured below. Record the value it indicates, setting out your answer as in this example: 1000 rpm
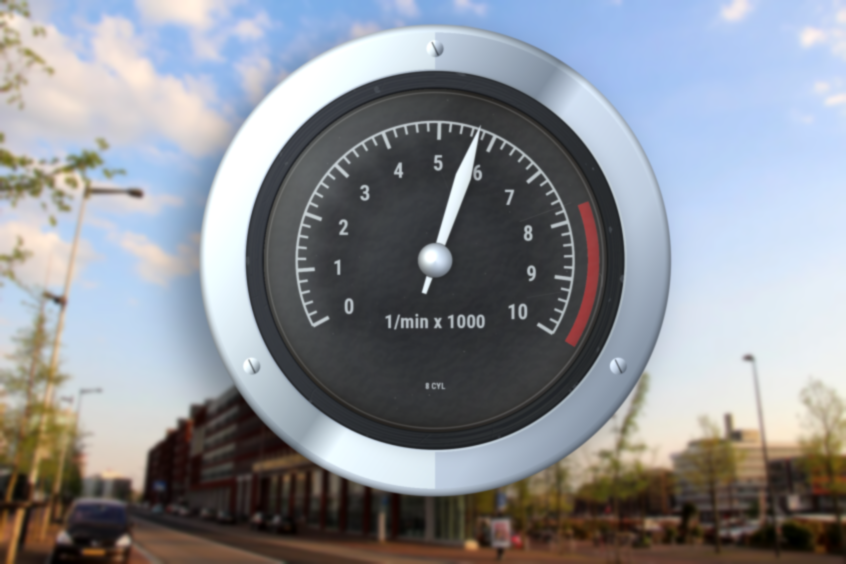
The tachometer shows 5700 rpm
